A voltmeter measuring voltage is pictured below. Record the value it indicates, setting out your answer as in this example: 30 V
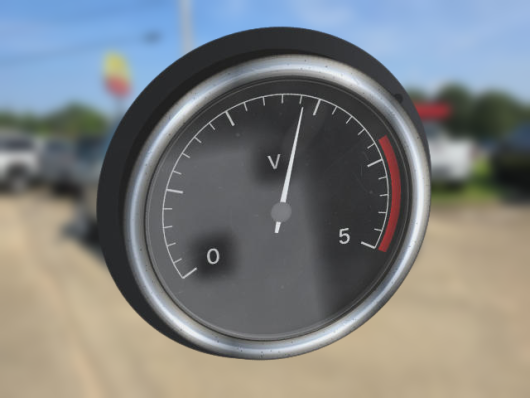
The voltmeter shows 2.8 V
